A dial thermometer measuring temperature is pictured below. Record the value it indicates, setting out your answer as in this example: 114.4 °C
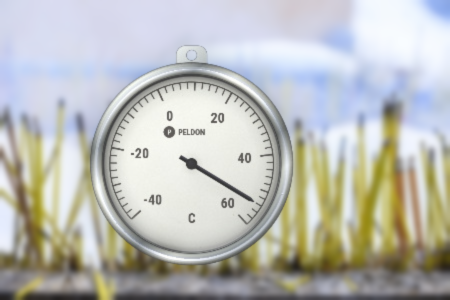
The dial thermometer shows 54 °C
